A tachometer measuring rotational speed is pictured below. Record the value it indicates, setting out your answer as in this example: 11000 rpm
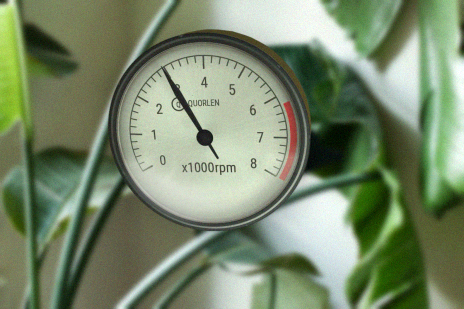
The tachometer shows 3000 rpm
